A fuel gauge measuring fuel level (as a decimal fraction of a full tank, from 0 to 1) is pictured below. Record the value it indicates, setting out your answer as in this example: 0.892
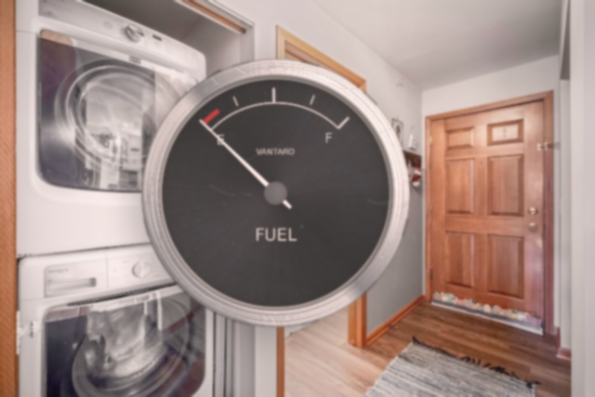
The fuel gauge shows 0
